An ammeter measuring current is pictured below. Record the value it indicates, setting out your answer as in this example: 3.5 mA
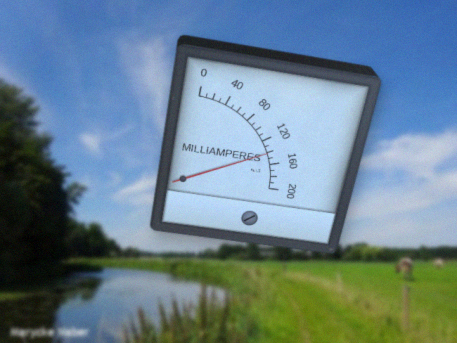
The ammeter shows 140 mA
